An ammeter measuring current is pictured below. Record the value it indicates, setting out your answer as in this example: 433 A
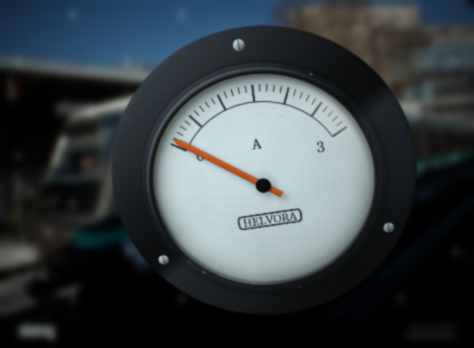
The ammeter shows 0.1 A
